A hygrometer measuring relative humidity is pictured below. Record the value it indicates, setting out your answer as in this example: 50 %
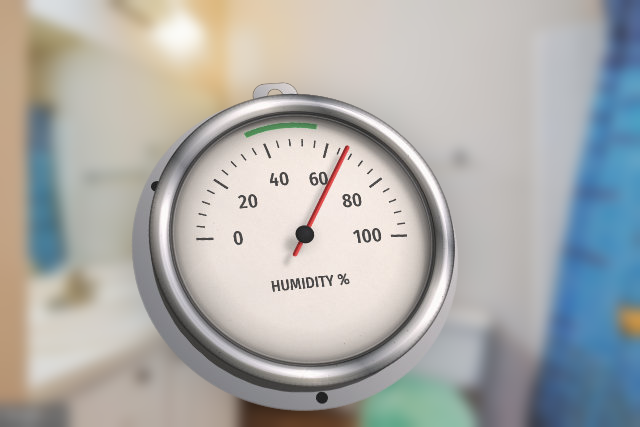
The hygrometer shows 66 %
